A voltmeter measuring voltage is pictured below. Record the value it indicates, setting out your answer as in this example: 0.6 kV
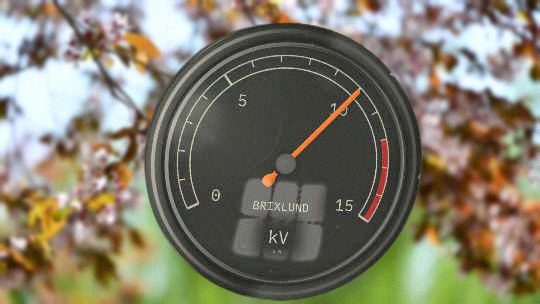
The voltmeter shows 10 kV
